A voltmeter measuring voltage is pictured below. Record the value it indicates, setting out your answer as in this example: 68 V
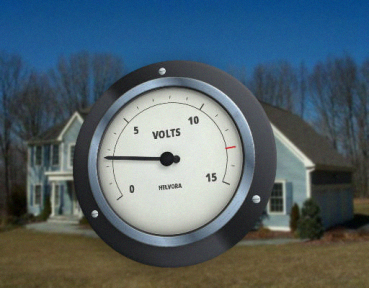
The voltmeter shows 2.5 V
